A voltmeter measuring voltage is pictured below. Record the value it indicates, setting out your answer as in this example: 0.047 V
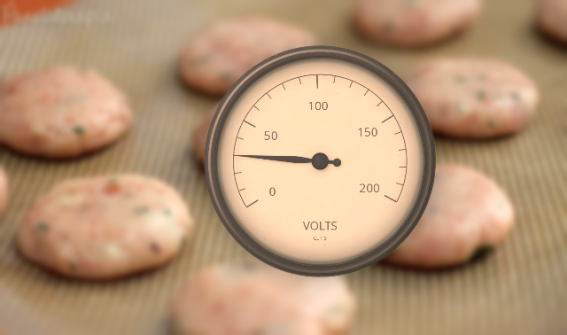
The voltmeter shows 30 V
